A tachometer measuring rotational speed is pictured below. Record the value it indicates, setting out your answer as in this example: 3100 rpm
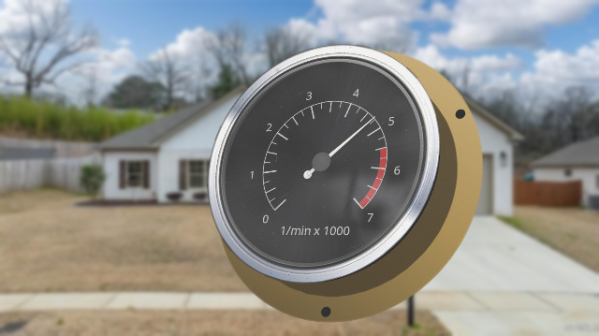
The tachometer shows 4750 rpm
